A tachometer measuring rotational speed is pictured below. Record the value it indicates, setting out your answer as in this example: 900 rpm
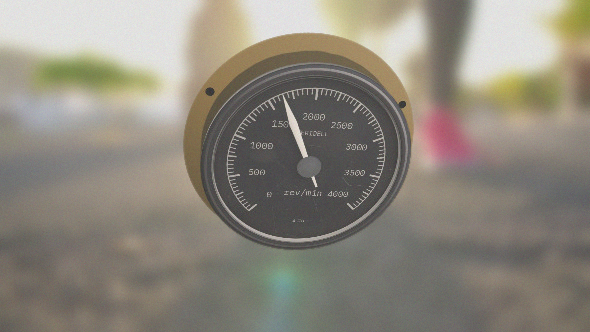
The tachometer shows 1650 rpm
